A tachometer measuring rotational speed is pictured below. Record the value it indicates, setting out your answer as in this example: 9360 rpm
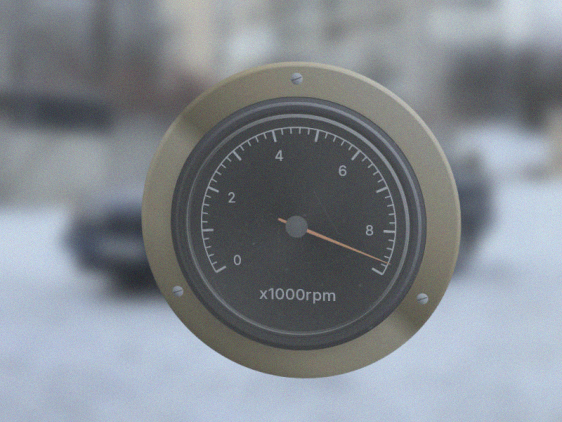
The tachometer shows 8700 rpm
